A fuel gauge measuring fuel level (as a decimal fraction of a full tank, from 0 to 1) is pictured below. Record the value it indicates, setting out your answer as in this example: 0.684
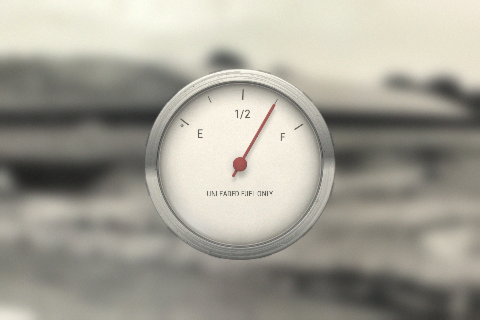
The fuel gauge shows 0.75
